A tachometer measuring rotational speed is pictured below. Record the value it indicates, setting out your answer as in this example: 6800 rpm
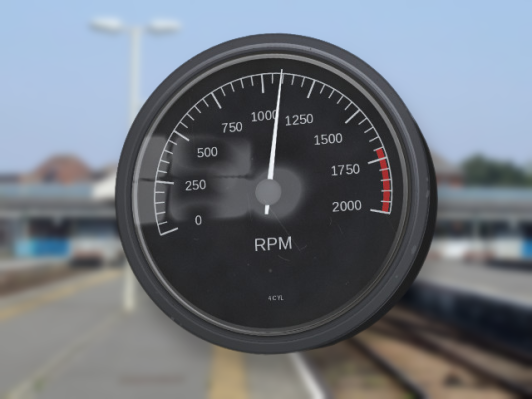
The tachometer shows 1100 rpm
